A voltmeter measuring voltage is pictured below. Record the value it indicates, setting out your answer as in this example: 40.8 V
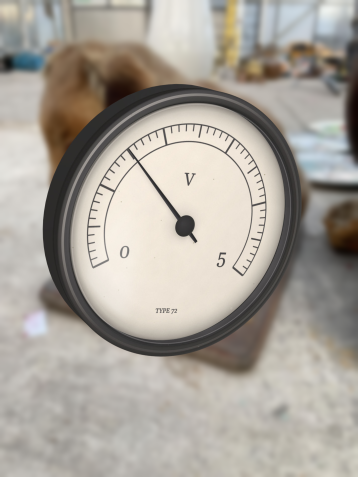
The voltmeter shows 1.5 V
